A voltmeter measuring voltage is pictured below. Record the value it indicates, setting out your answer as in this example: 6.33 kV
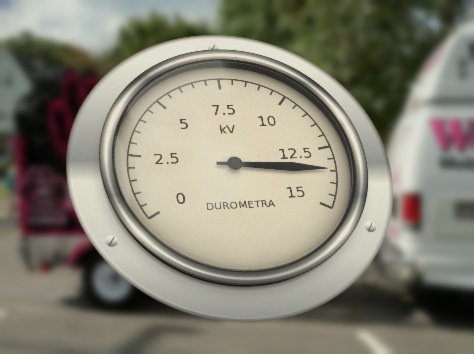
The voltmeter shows 13.5 kV
